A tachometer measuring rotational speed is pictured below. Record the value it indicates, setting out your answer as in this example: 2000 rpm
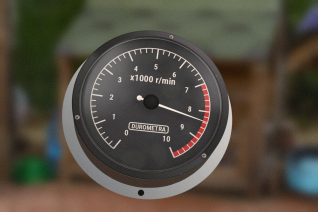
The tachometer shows 8400 rpm
